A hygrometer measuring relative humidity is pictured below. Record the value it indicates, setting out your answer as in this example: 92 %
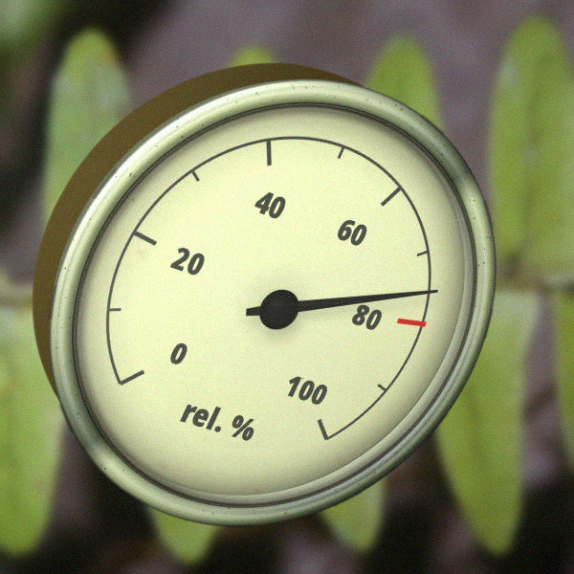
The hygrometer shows 75 %
